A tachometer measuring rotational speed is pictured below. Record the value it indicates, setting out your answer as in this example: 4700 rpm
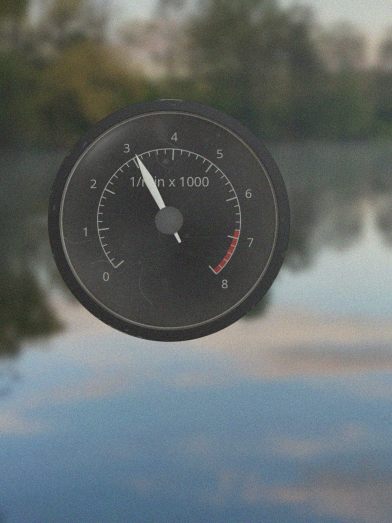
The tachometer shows 3100 rpm
